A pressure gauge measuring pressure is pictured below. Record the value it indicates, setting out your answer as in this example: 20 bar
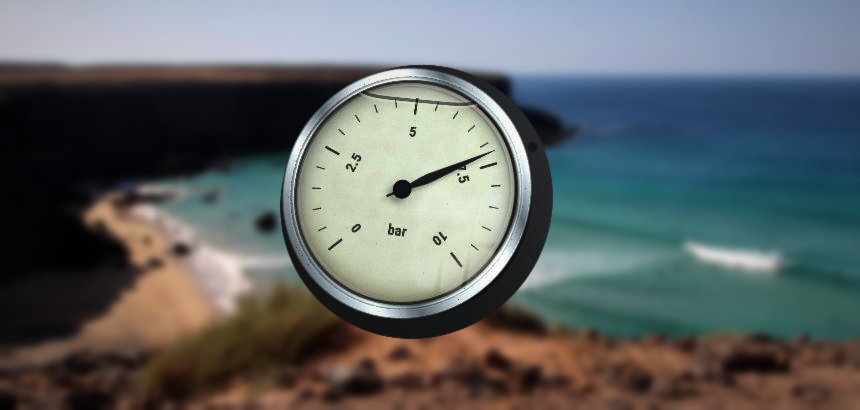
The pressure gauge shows 7.25 bar
